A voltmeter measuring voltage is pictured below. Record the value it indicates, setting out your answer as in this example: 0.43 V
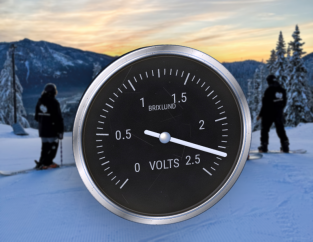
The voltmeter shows 2.3 V
